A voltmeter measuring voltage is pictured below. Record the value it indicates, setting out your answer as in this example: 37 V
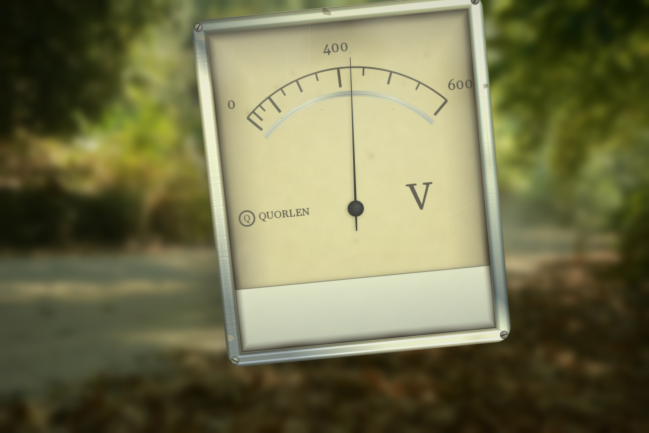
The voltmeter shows 425 V
